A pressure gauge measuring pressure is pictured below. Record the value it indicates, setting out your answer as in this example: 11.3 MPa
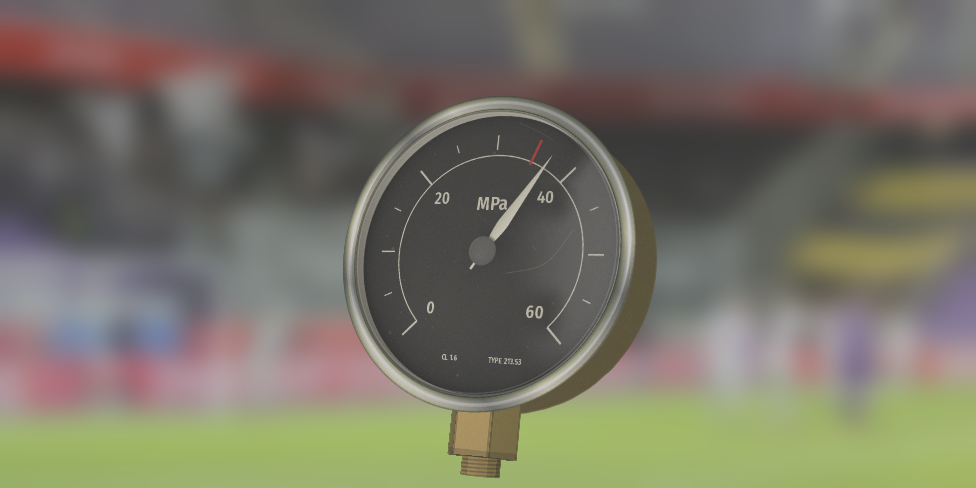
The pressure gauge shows 37.5 MPa
